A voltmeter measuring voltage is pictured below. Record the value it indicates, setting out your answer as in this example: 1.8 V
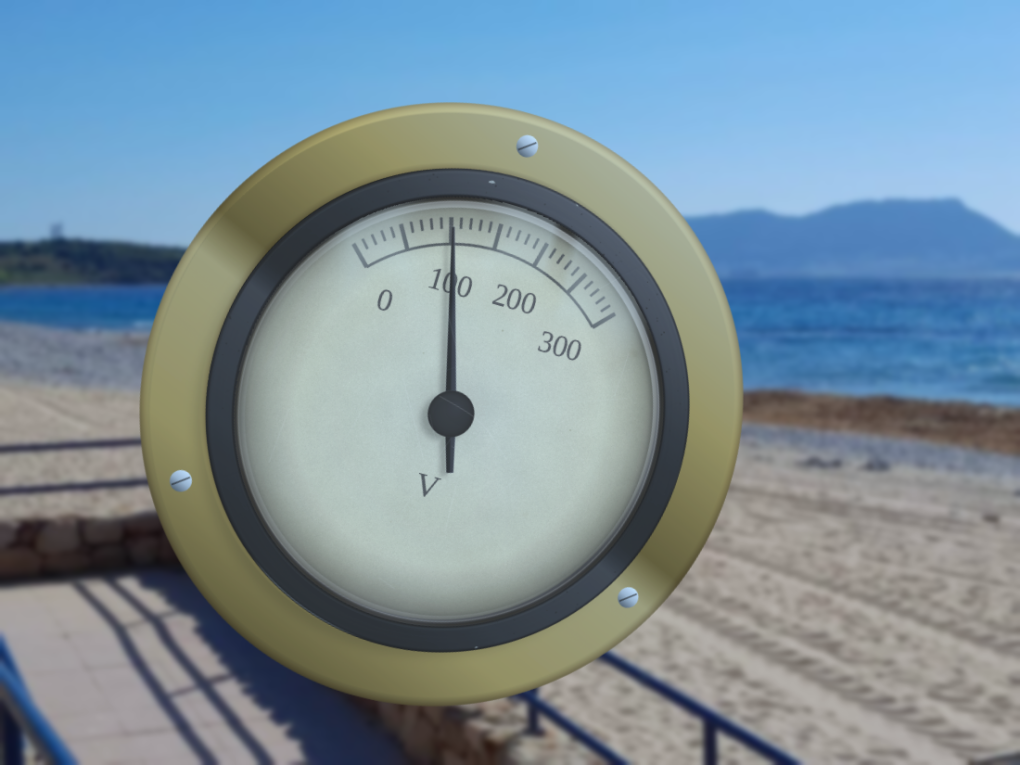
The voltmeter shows 100 V
